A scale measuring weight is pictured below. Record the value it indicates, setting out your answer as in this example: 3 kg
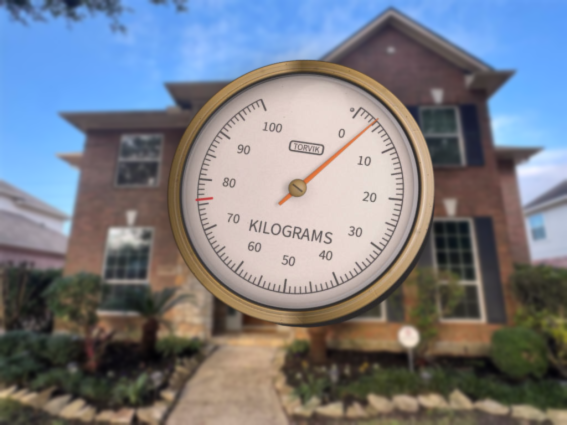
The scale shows 4 kg
